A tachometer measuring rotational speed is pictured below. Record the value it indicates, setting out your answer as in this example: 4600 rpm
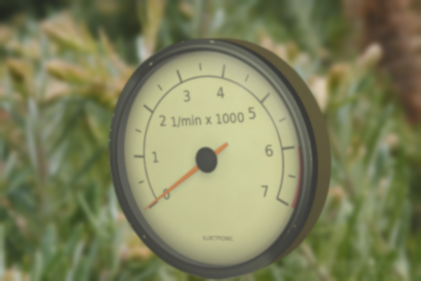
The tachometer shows 0 rpm
